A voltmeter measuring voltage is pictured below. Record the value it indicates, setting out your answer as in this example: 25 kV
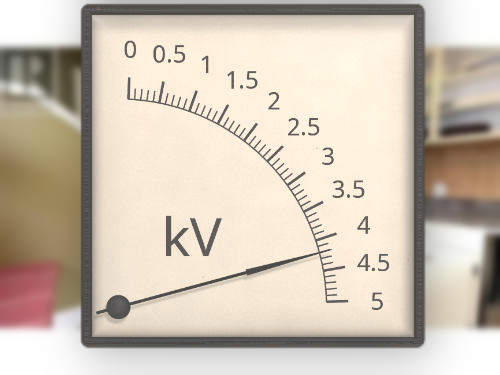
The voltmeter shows 4.2 kV
